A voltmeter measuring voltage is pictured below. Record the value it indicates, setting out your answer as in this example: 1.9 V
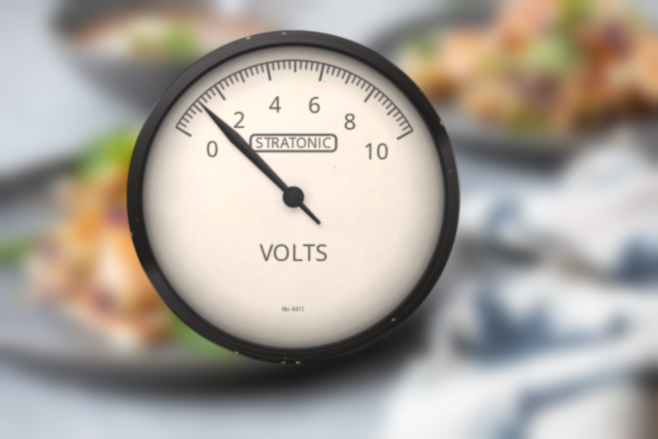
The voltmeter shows 1.2 V
